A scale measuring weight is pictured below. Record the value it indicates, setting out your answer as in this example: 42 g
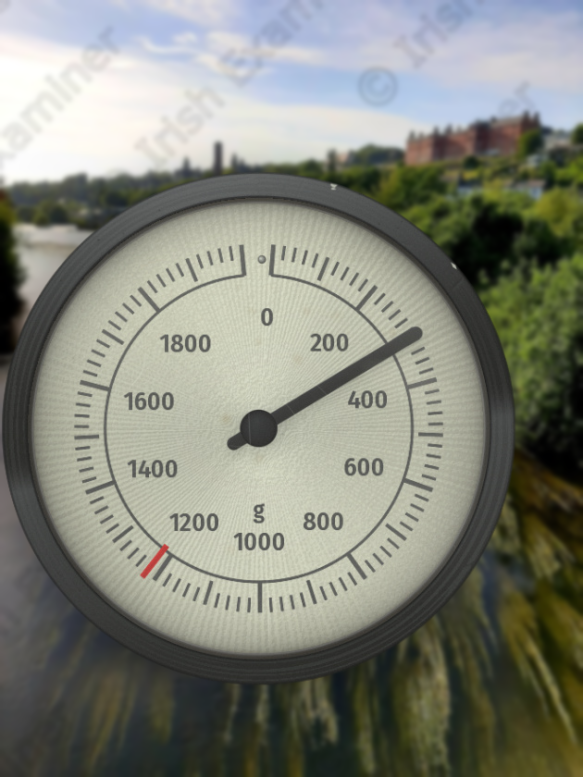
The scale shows 310 g
